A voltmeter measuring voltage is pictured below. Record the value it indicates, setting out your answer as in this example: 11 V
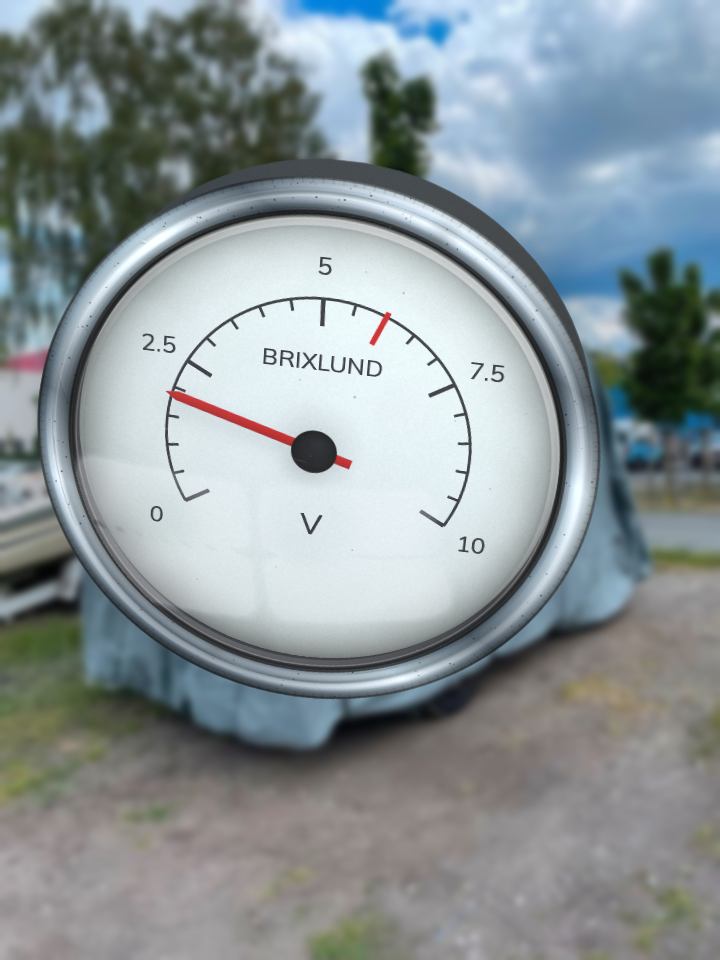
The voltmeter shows 2 V
